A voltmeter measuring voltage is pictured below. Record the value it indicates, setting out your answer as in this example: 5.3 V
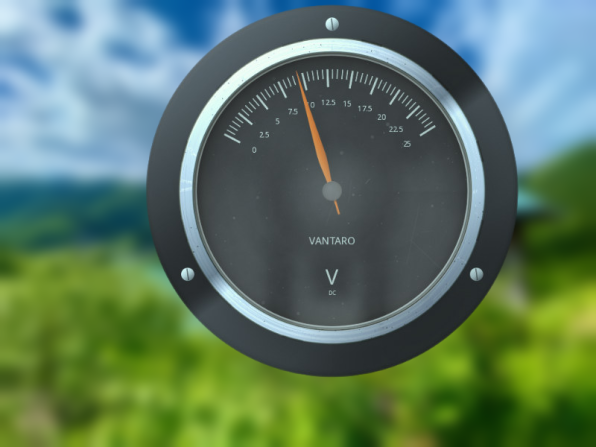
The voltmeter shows 9.5 V
